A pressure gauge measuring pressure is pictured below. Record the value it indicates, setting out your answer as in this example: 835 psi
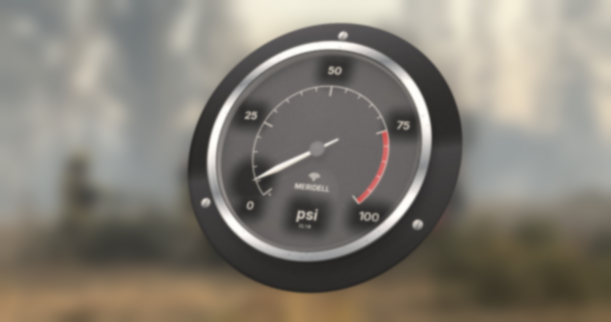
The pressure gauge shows 5 psi
